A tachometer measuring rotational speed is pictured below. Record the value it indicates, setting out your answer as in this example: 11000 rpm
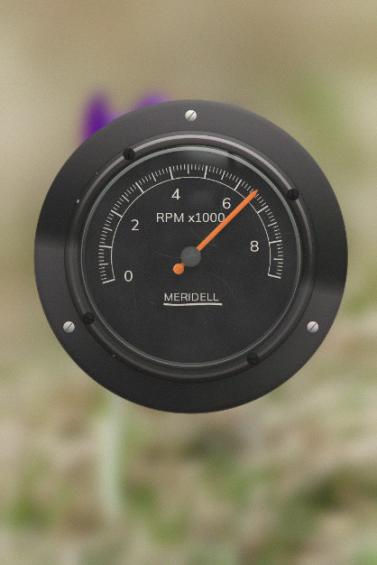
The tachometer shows 6500 rpm
